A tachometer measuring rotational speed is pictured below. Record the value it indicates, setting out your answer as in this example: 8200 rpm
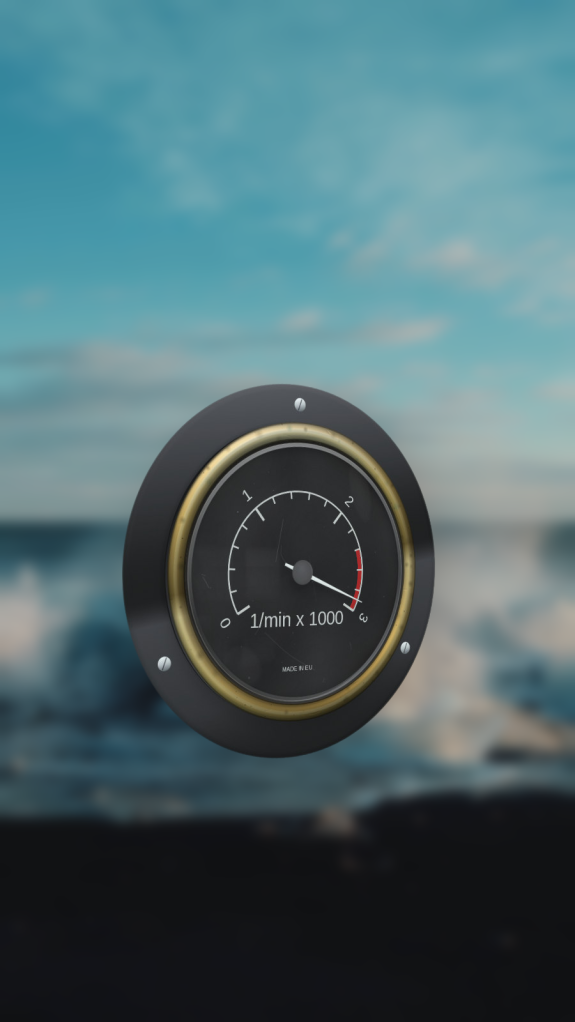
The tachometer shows 2900 rpm
